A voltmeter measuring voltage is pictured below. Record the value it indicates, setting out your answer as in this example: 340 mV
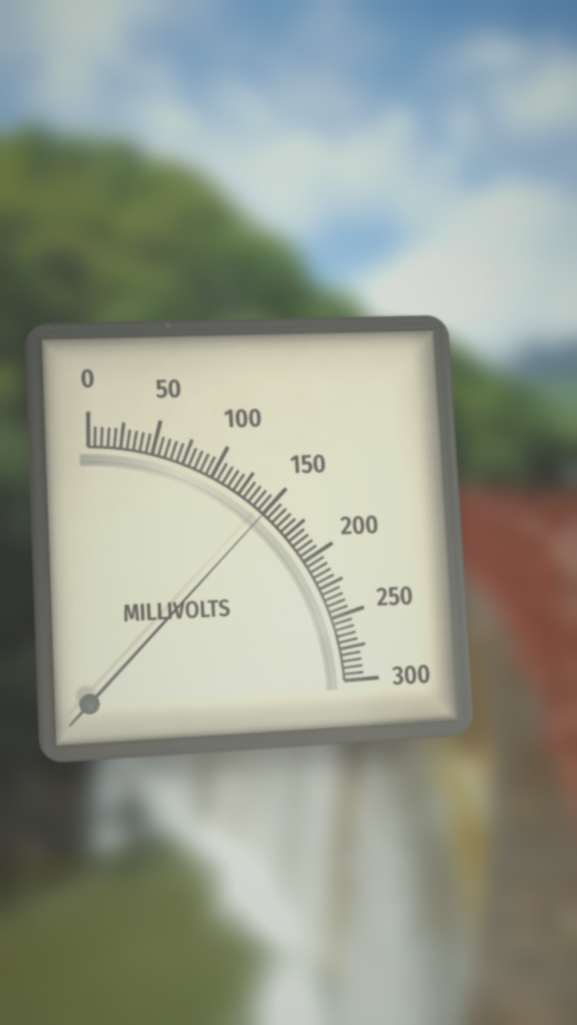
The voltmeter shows 150 mV
